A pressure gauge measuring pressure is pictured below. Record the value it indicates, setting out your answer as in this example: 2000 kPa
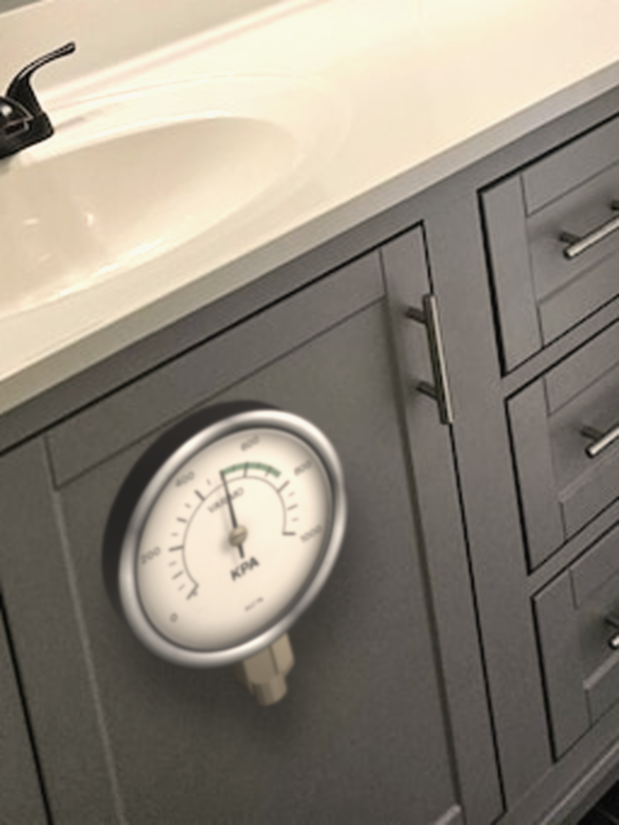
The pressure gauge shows 500 kPa
